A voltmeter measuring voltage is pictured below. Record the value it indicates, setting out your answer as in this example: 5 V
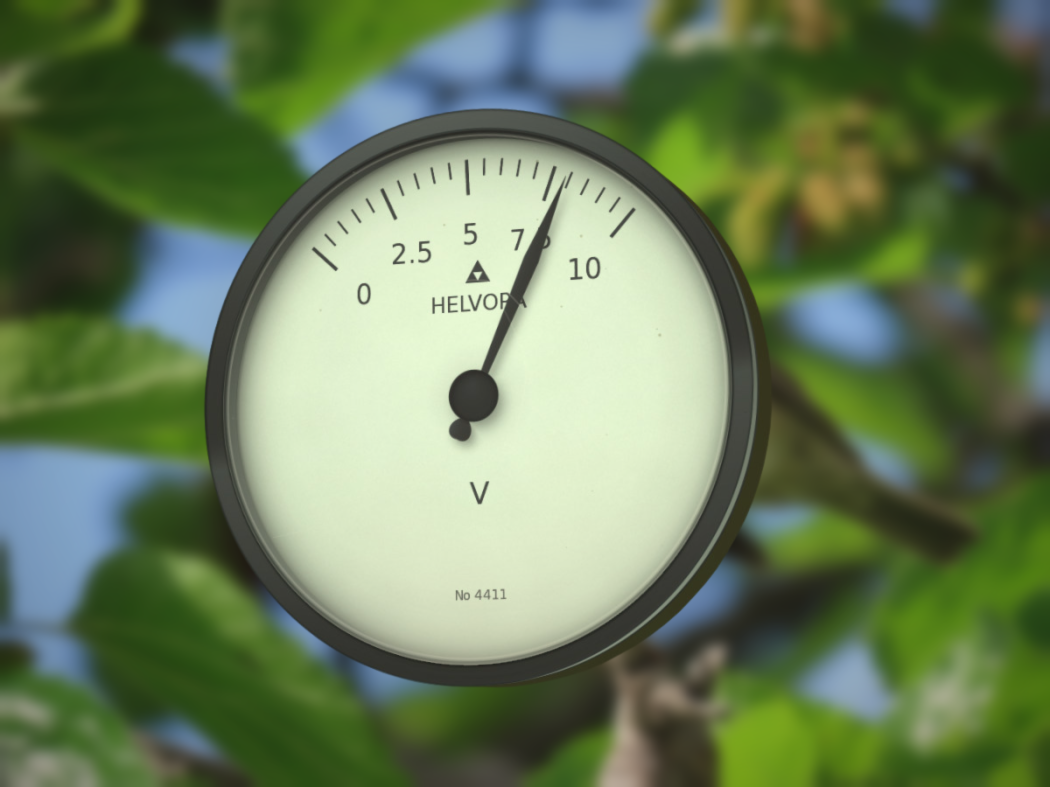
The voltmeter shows 8 V
